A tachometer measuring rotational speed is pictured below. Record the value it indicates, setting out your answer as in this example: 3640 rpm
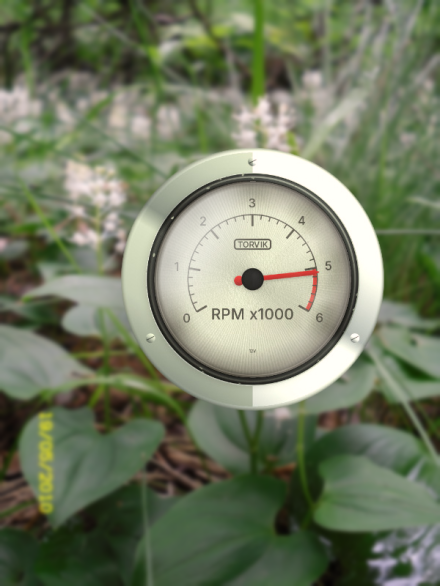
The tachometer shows 5100 rpm
